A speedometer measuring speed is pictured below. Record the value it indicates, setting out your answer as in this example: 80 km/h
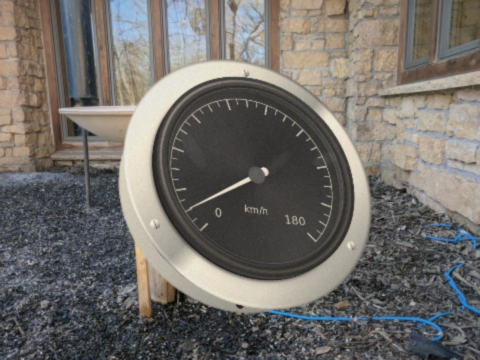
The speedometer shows 10 km/h
